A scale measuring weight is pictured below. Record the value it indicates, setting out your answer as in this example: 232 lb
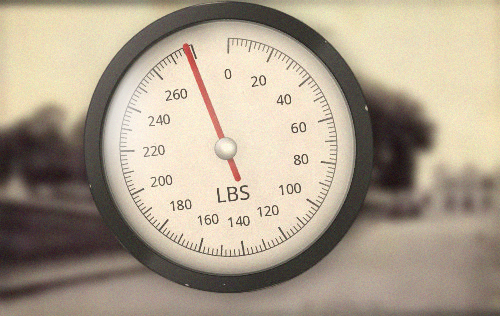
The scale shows 278 lb
